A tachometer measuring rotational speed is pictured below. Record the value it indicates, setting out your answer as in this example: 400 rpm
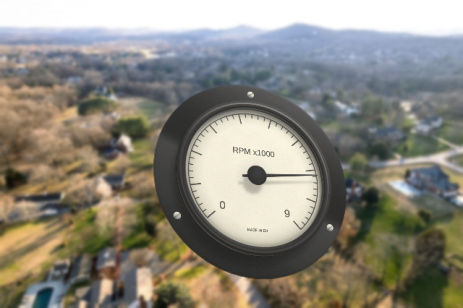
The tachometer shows 7200 rpm
